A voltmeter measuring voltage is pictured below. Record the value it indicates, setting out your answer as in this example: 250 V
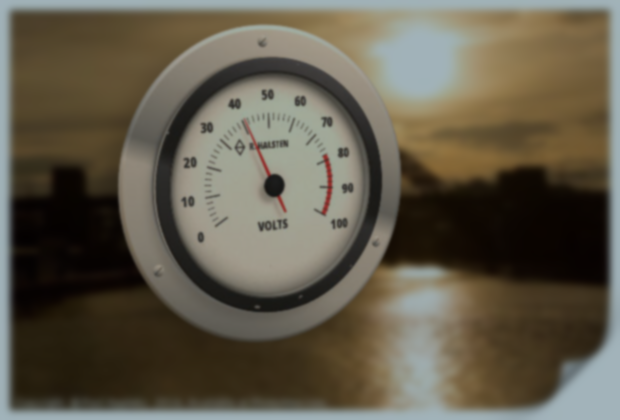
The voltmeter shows 40 V
